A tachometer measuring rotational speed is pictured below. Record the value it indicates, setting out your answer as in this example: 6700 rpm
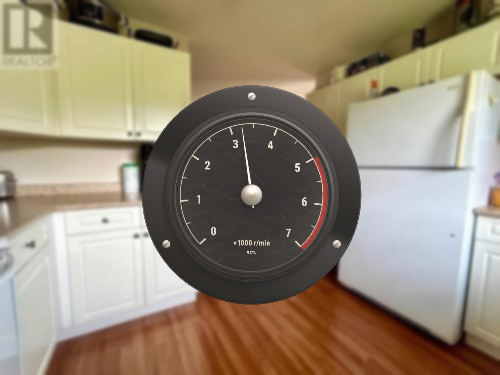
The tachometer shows 3250 rpm
